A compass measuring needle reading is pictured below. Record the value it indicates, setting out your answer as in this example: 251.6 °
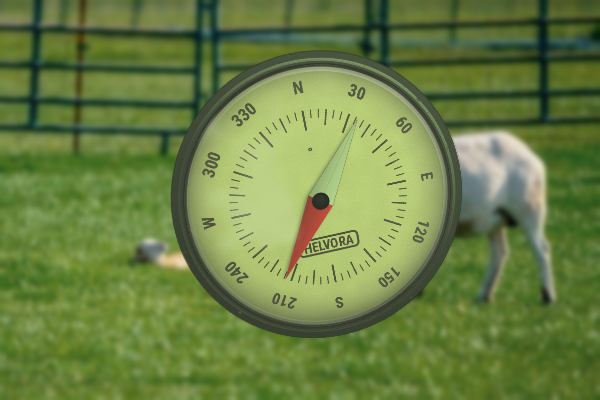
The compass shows 215 °
